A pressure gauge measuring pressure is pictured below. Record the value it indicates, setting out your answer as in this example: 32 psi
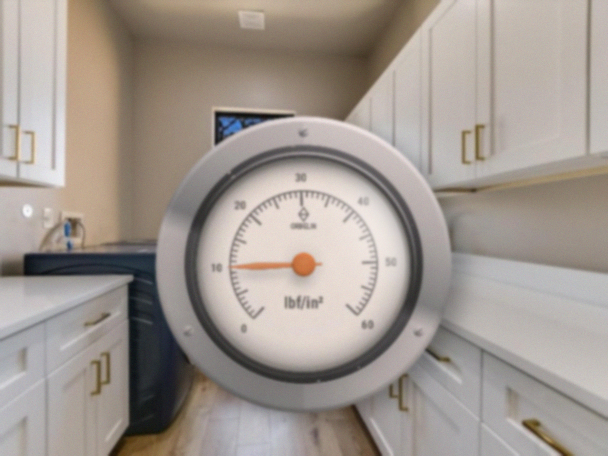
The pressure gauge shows 10 psi
